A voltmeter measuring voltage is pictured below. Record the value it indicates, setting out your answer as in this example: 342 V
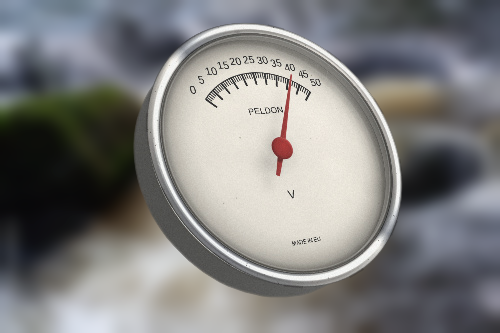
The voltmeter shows 40 V
